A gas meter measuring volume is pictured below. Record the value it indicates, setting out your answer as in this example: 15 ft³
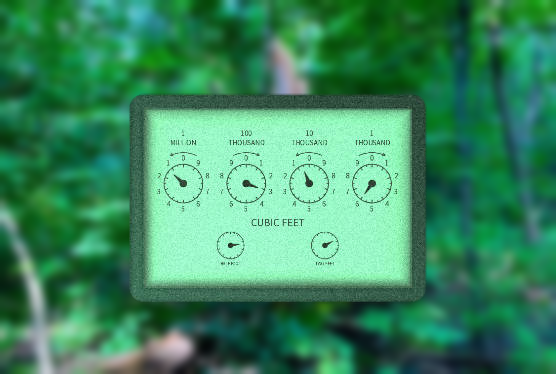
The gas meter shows 130600 ft³
